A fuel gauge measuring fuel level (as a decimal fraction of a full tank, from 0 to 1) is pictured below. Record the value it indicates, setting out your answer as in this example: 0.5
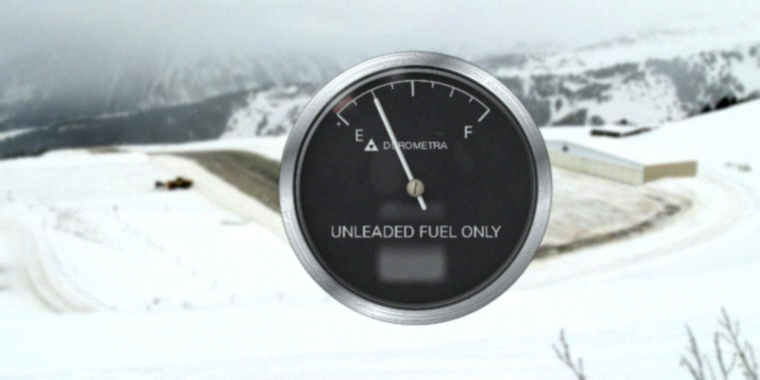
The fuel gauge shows 0.25
